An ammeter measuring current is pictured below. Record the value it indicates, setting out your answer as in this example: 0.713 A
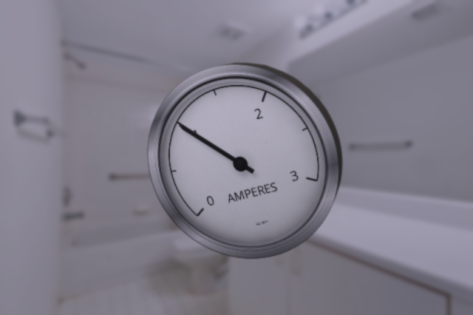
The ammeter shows 1 A
